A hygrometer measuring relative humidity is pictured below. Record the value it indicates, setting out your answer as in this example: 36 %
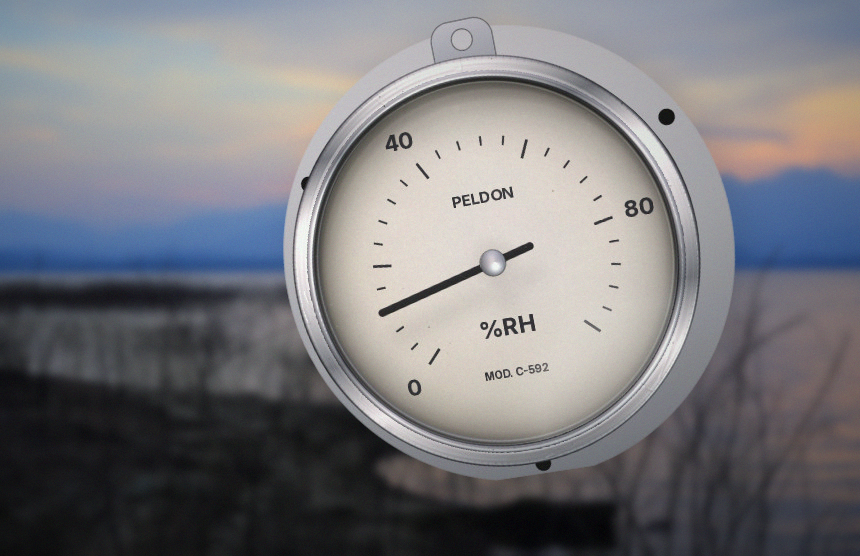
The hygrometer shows 12 %
